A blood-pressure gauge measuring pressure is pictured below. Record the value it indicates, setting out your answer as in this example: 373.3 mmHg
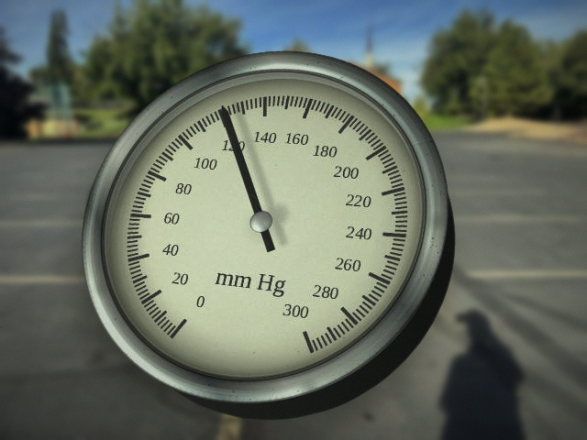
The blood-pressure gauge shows 122 mmHg
